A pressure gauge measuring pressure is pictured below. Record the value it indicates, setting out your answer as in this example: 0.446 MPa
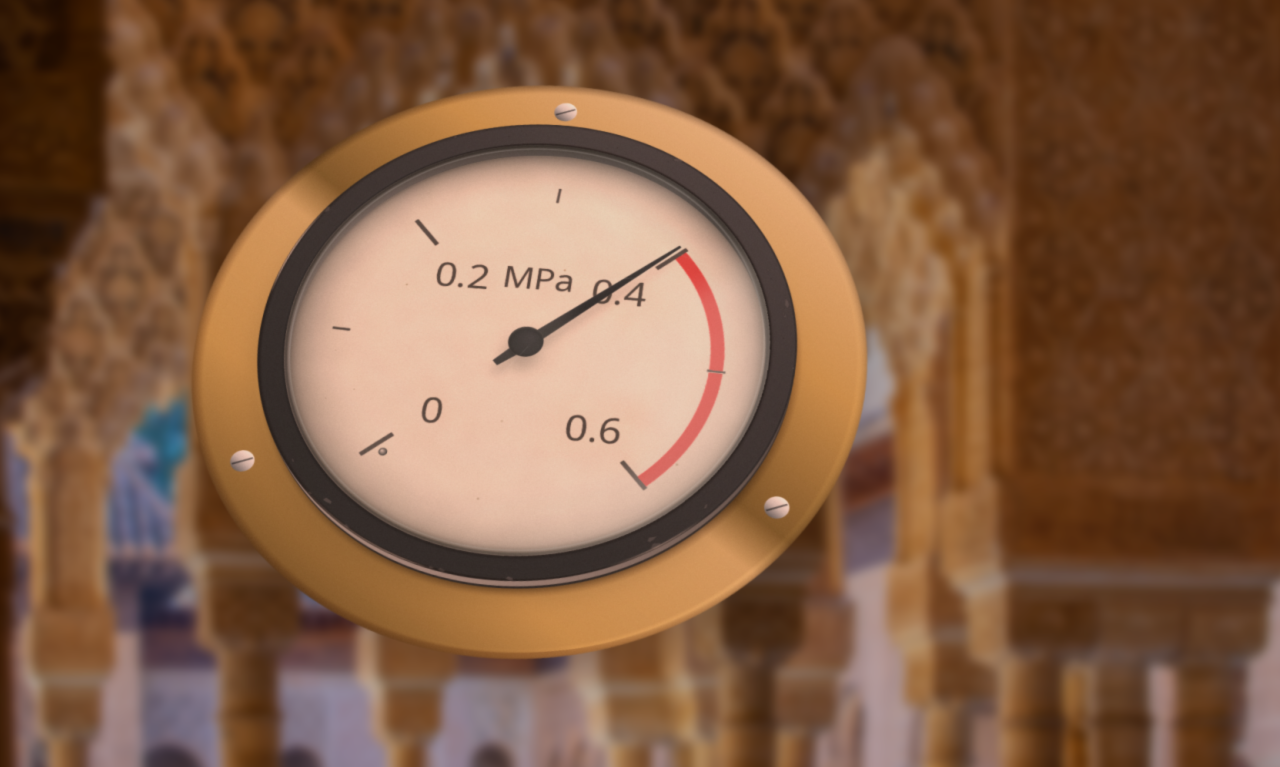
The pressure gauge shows 0.4 MPa
